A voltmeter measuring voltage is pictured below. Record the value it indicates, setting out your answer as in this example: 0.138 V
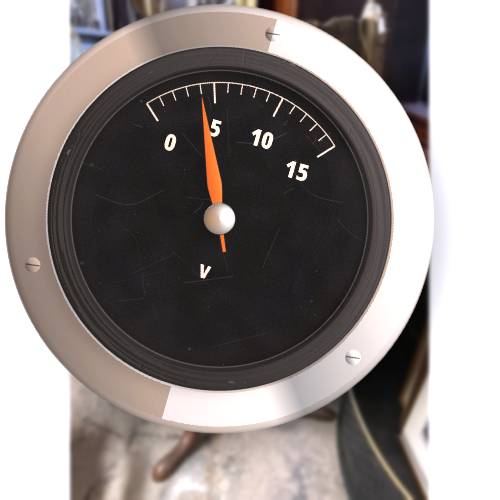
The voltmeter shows 4 V
